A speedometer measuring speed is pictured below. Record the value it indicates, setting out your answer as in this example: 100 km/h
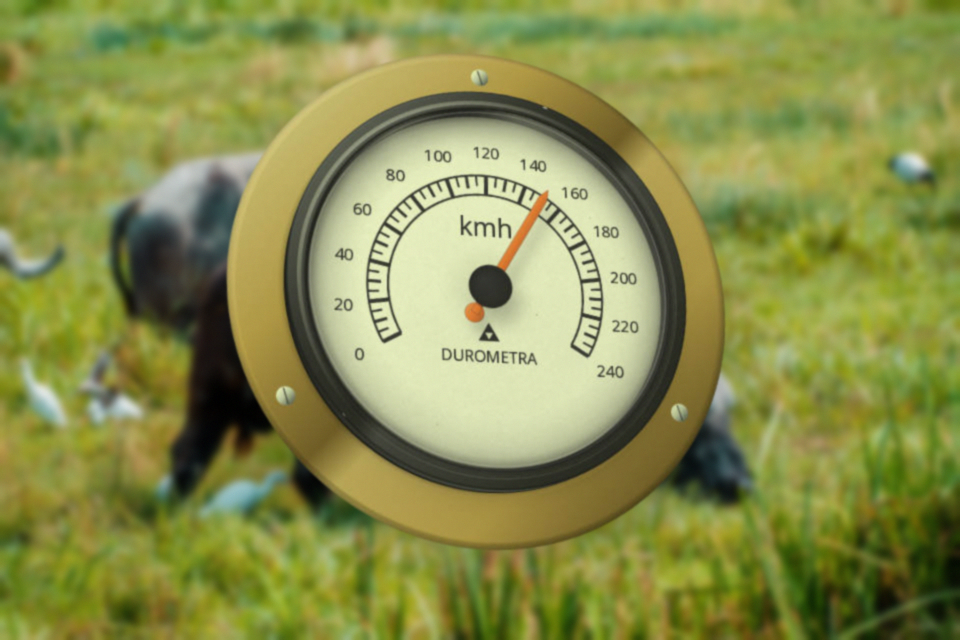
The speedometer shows 150 km/h
